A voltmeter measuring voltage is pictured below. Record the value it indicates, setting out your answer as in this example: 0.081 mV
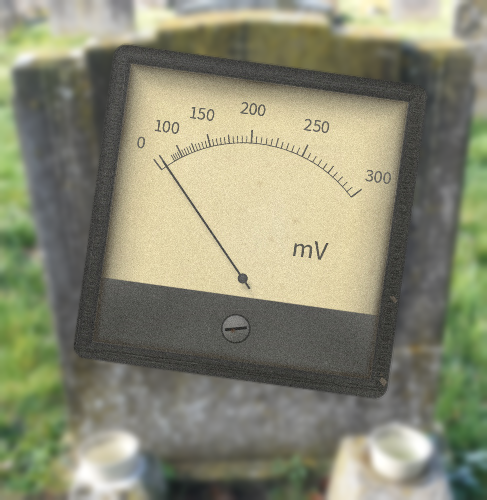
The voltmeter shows 50 mV
